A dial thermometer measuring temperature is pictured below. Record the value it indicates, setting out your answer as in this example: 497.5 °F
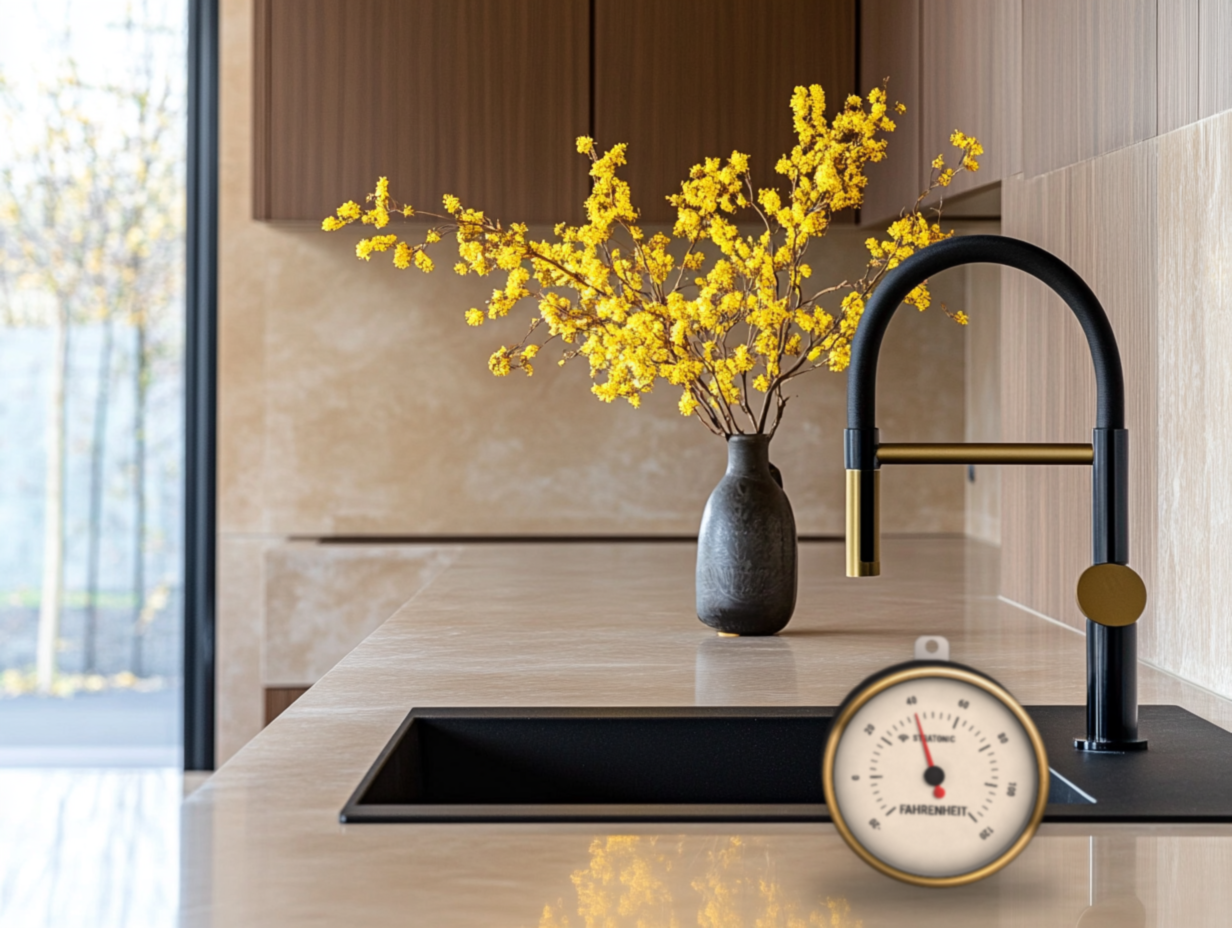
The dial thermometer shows 40 °F
